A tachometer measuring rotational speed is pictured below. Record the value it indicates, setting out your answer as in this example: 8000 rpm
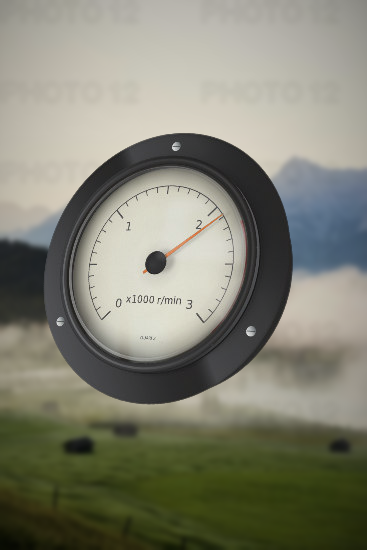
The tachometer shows 2100 rpm
